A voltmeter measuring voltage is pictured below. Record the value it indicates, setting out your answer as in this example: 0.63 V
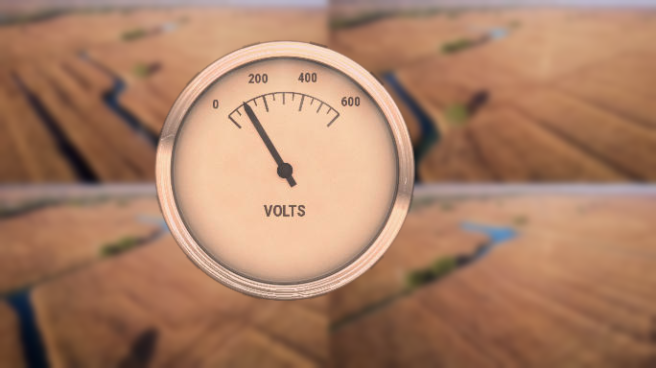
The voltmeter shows 100 V
